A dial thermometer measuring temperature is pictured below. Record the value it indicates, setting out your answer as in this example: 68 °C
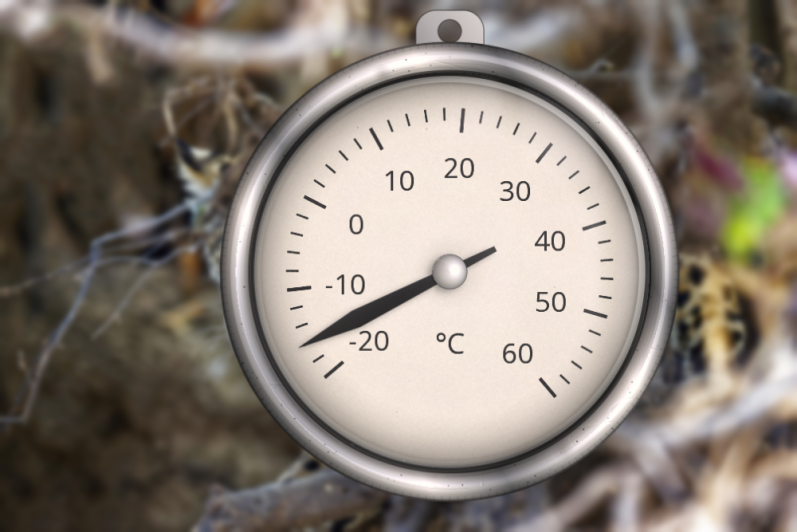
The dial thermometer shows -16 °C
